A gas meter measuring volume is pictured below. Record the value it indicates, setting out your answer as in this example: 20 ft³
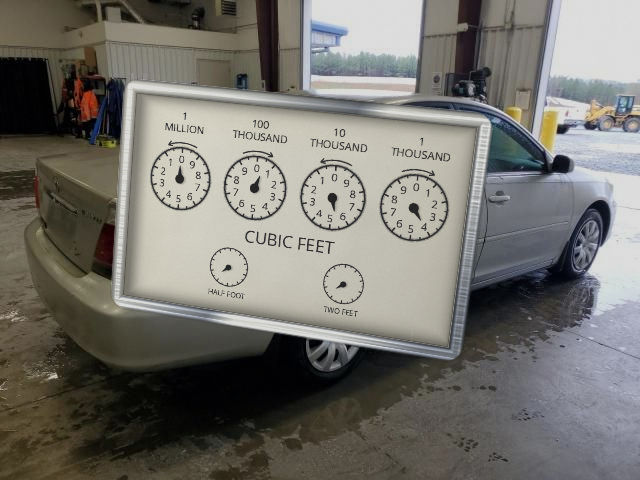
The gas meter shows 5400 ft³
